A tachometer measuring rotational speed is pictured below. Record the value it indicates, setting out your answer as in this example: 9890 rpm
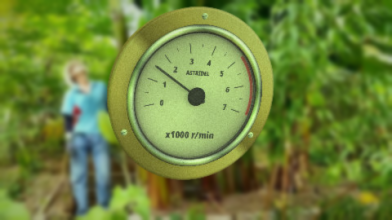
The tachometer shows 1500 rpm
